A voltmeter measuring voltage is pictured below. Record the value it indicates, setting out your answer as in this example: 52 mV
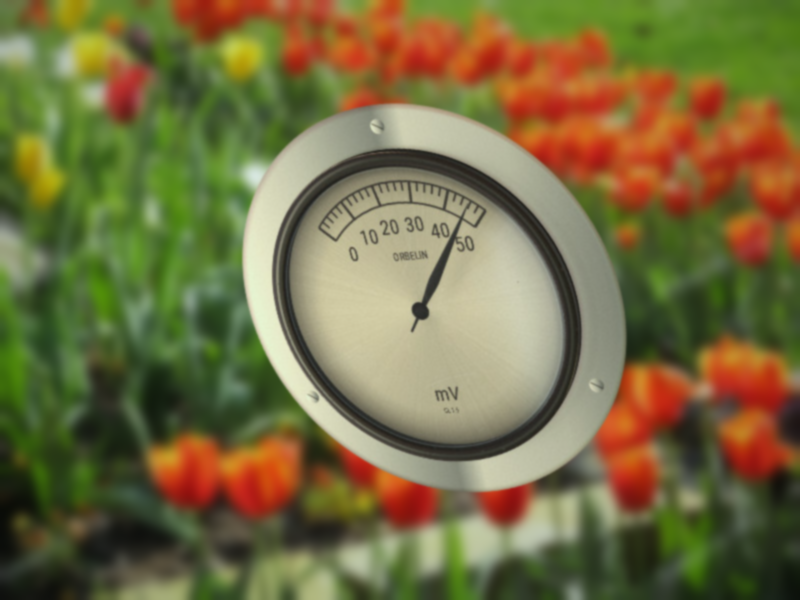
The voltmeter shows 46 mV
